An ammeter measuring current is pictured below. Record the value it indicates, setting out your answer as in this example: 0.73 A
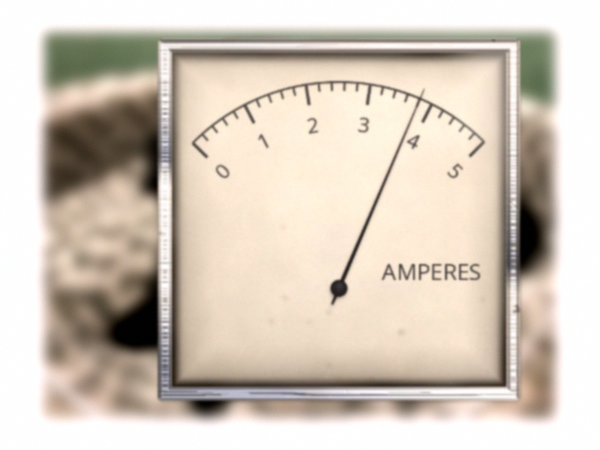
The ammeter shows 3.8 A
